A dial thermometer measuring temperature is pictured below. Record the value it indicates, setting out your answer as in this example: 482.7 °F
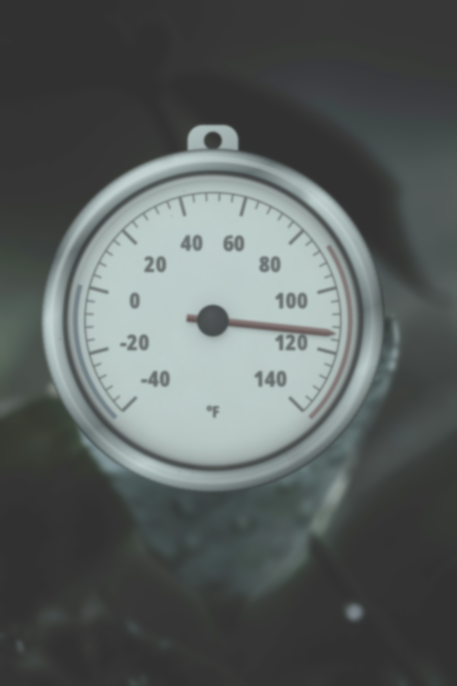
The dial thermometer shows 114 °F
